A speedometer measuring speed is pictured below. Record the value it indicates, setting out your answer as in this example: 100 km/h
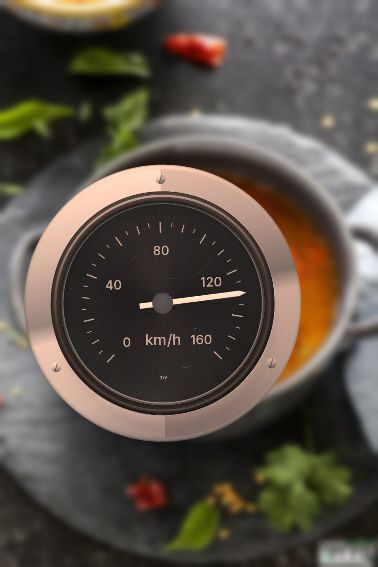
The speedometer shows 130 km/h
